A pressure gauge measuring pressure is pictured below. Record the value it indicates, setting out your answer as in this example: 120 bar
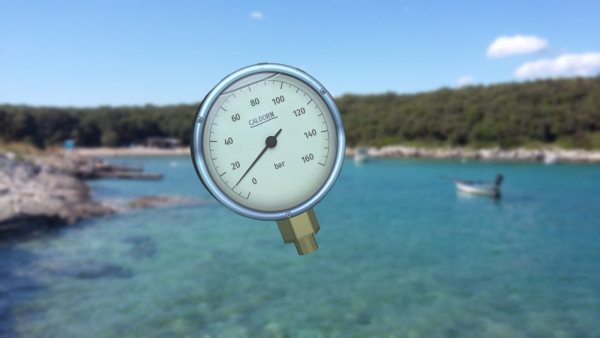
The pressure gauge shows 10 bar
